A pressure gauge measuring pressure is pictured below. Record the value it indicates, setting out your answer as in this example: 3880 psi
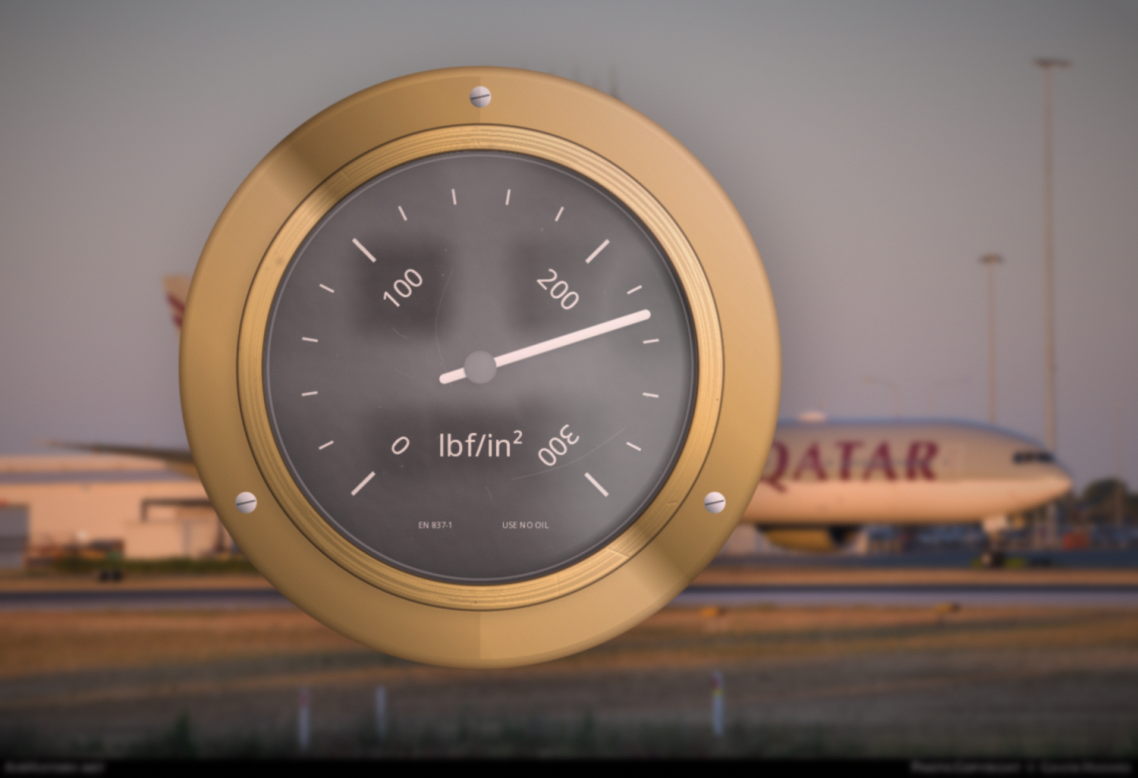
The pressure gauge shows 230 psi
